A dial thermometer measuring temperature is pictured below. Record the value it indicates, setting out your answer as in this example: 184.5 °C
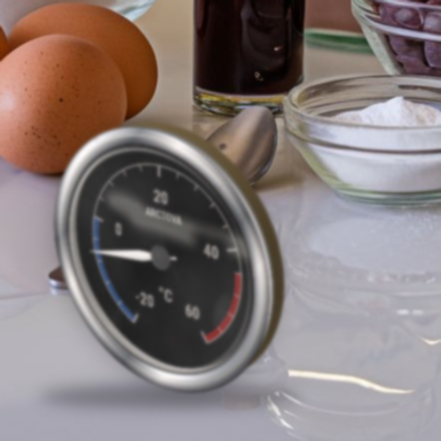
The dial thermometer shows -6 °C
